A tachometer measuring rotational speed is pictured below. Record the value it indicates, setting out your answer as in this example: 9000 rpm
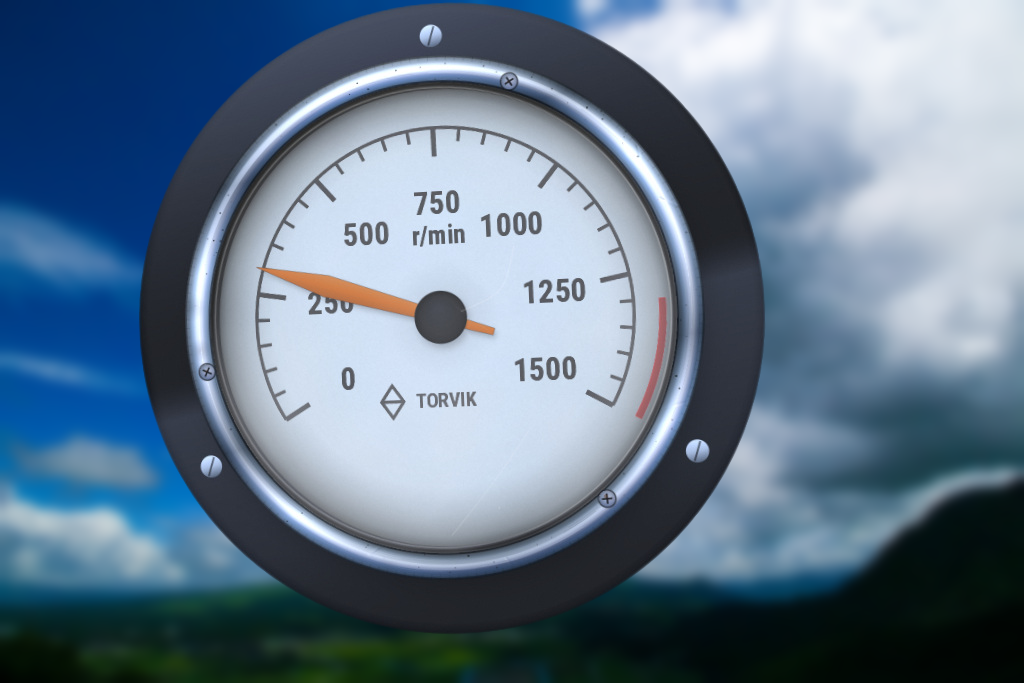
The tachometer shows 300 rpm
